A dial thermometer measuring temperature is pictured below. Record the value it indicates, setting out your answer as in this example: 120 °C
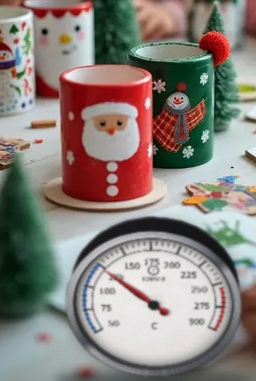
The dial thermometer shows 125 °C
